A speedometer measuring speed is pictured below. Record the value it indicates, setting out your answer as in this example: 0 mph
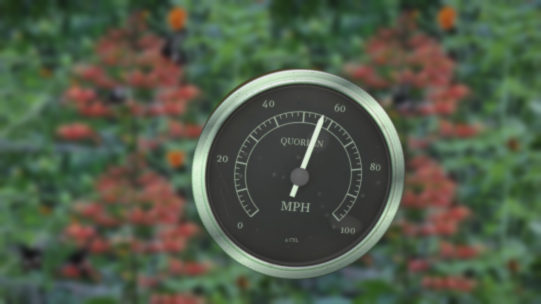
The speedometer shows 56 mph
